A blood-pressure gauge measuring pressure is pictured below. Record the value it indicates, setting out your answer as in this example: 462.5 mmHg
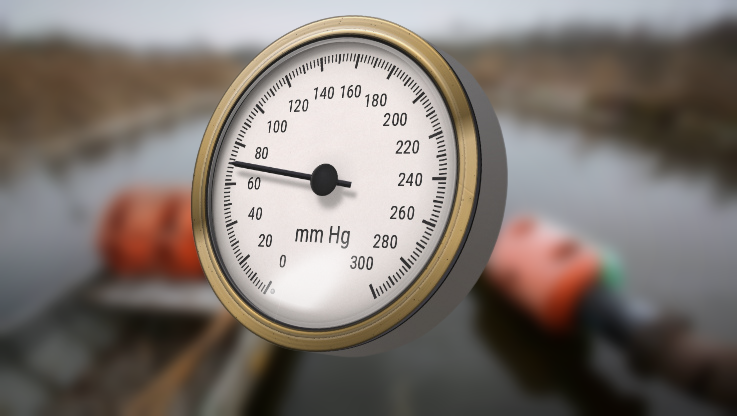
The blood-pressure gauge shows 70 mmHg
